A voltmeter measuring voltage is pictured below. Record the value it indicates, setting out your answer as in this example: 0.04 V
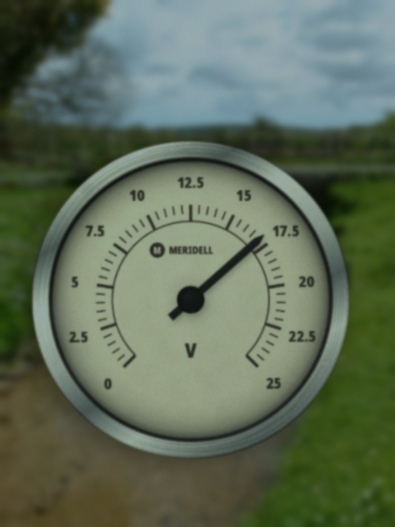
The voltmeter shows 17 V
